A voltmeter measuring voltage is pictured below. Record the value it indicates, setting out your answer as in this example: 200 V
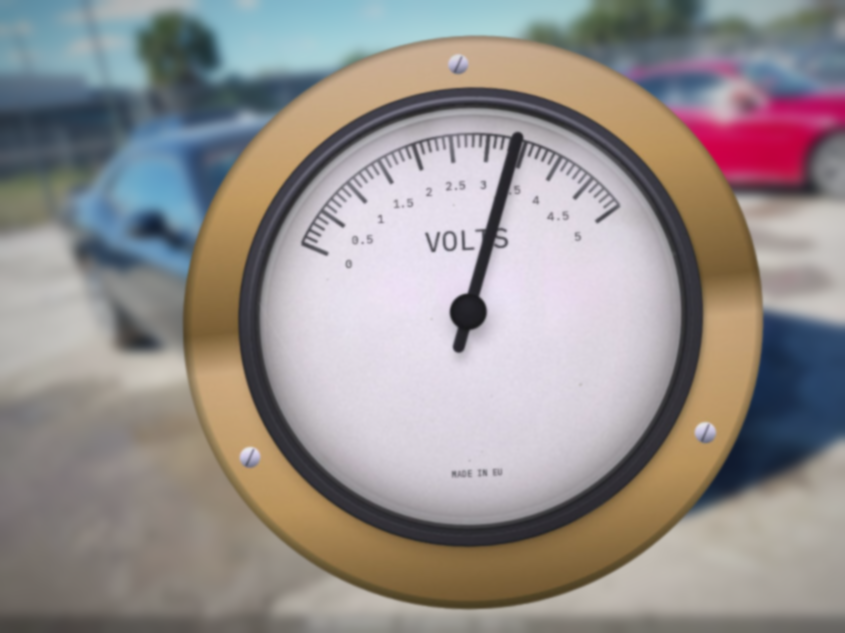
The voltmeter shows 3.4 V
